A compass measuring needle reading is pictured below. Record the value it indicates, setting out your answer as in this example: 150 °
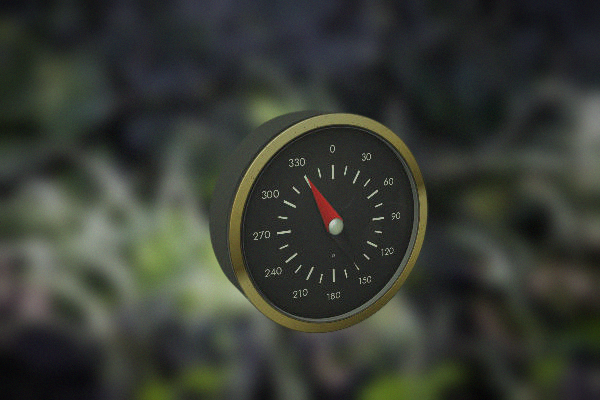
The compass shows 330 °
